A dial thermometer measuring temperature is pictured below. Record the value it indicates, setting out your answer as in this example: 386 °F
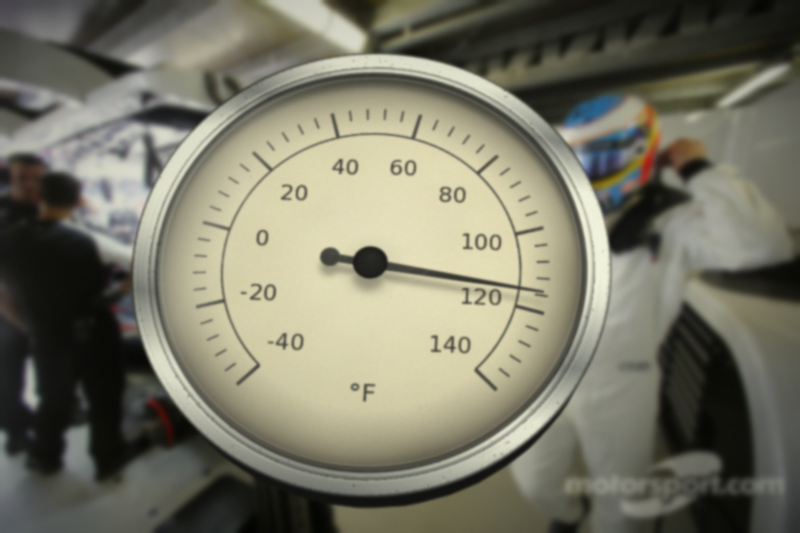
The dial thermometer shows 116 °F
